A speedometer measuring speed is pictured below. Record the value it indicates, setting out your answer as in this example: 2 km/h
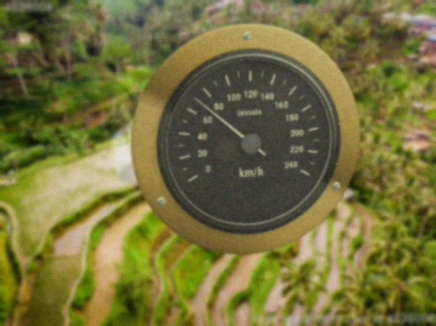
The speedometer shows 70 km/h
